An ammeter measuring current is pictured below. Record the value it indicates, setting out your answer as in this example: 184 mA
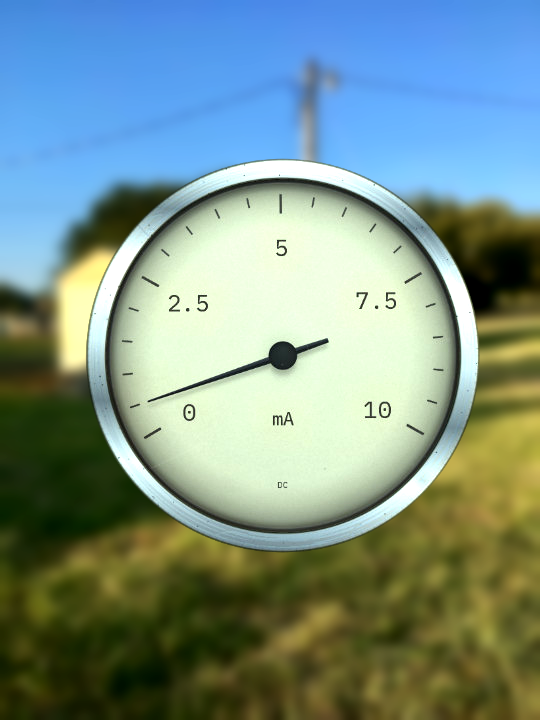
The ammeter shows 0.5 mA
